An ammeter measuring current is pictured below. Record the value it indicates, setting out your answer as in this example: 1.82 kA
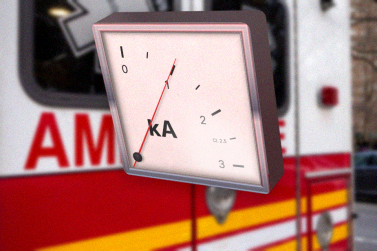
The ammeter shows 1 kA
